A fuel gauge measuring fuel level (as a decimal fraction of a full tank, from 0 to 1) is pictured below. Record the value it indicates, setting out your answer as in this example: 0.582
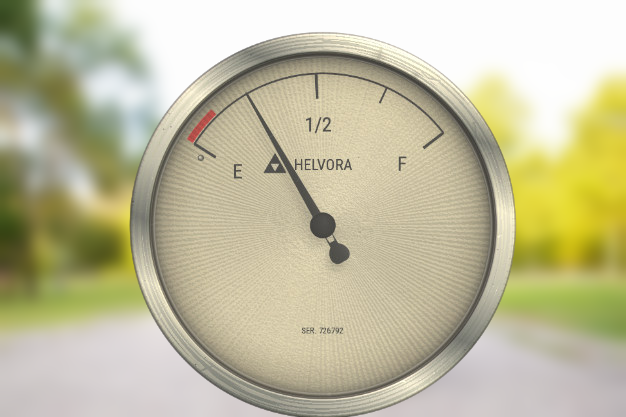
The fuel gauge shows 0.25
